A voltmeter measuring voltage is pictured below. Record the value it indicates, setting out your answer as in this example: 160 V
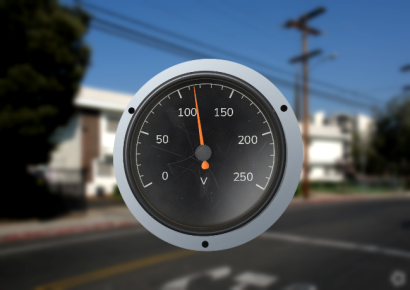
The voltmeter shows 115 V
